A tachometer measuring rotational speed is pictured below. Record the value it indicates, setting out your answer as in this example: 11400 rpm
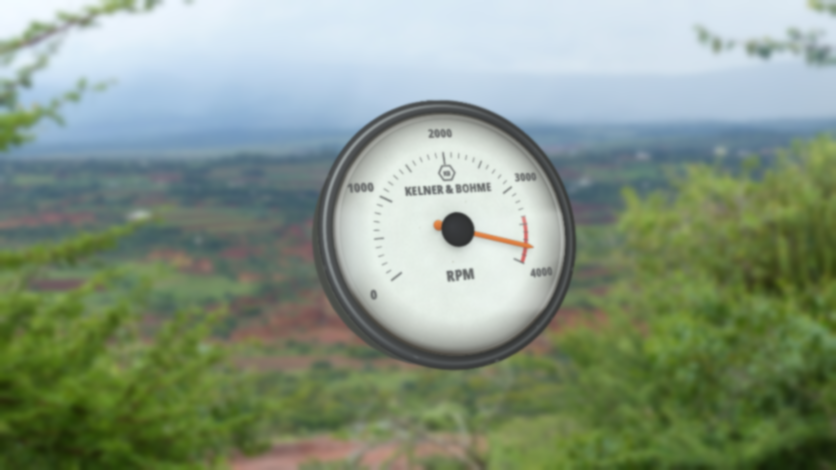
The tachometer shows 3800 rpm
